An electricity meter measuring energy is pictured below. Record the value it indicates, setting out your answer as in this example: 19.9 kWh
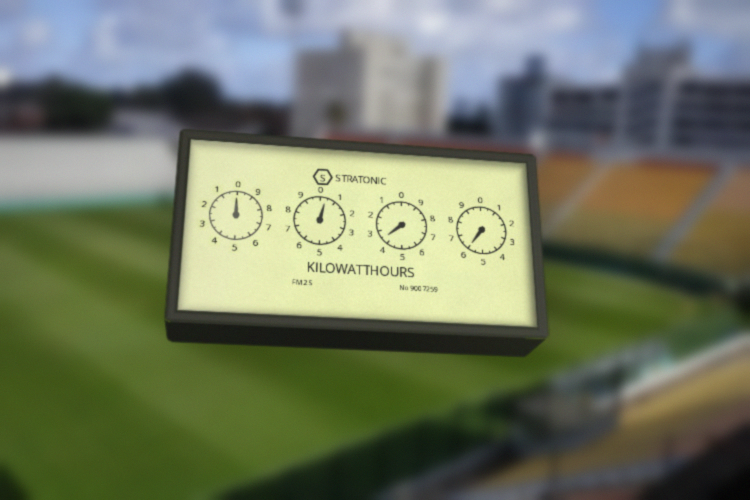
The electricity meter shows 36 kWh
